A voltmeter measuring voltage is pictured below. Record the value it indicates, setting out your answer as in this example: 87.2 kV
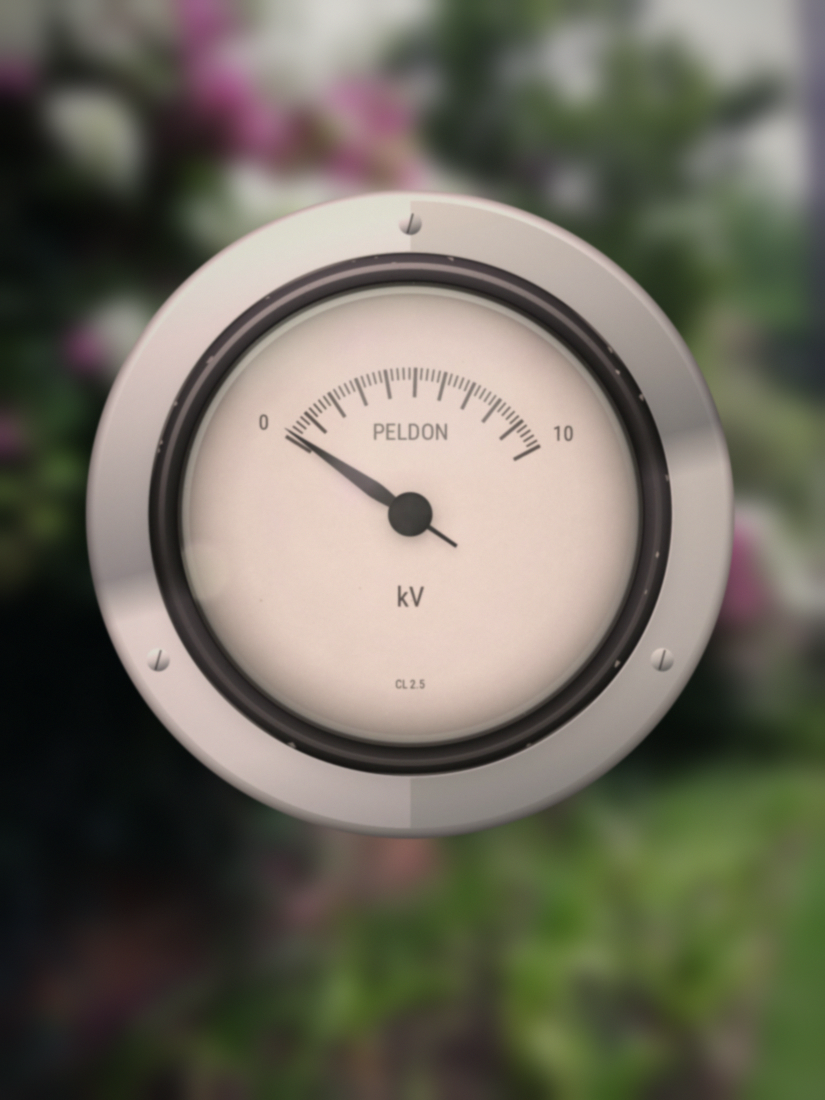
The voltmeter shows 0.2 kV
